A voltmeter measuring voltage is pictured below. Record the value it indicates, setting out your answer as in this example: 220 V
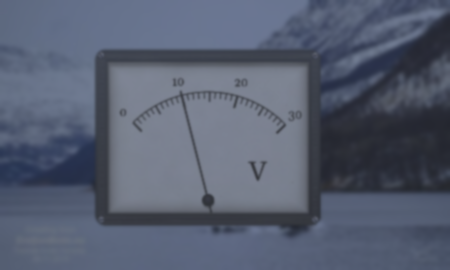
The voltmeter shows 10 V
